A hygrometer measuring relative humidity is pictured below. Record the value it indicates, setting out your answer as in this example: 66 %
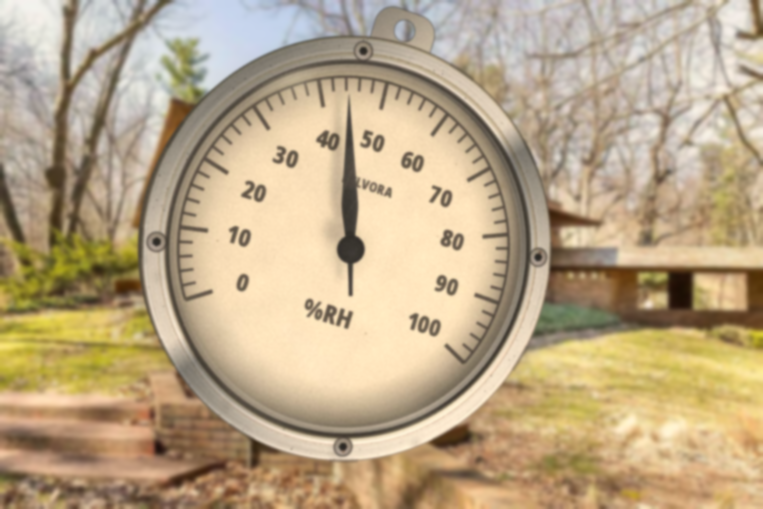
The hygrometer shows 44 %
